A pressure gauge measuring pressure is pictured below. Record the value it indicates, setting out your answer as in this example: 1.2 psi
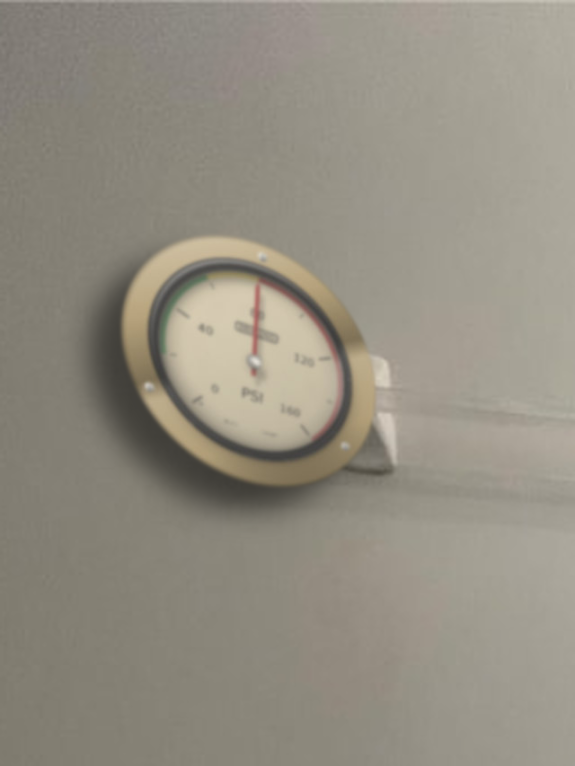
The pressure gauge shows 80 psi
